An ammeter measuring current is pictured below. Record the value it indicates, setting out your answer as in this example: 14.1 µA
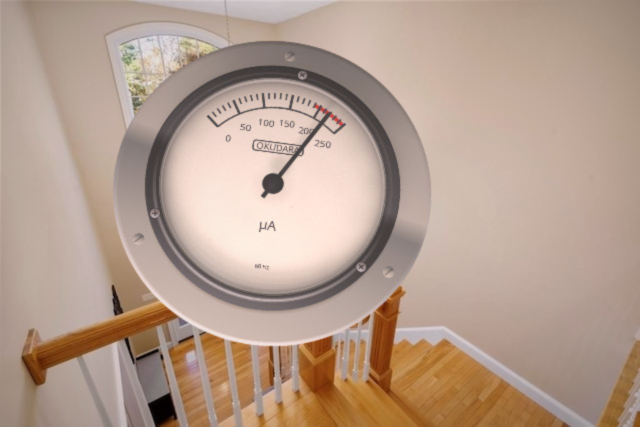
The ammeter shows 220 µA
